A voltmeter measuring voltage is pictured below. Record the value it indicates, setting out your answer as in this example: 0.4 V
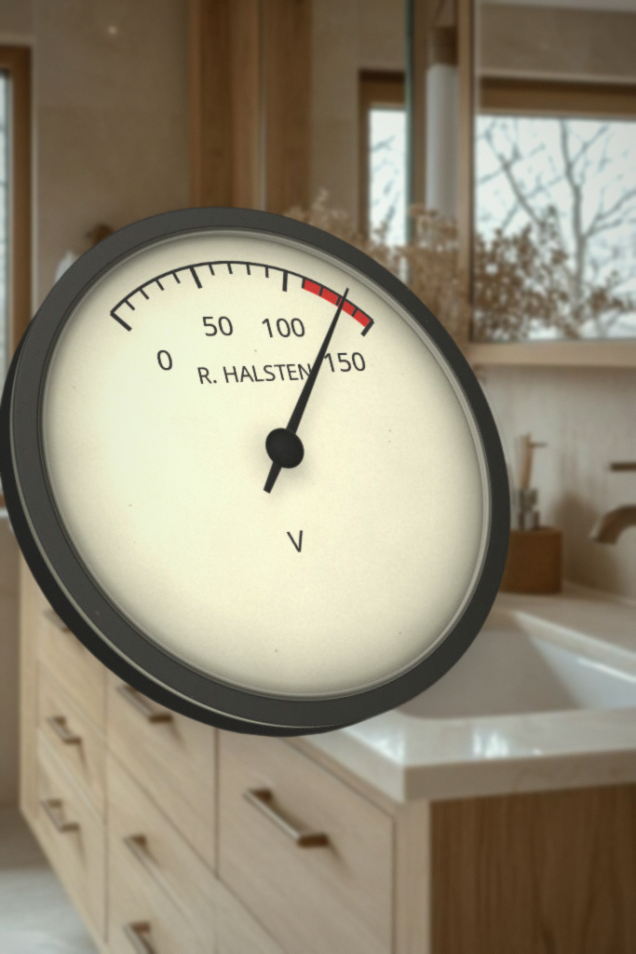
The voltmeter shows 130 V
